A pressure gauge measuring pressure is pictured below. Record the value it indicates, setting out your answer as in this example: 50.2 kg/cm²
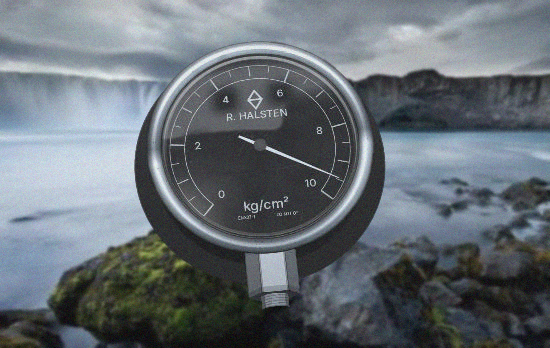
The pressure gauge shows 9.5 kg/cm²
